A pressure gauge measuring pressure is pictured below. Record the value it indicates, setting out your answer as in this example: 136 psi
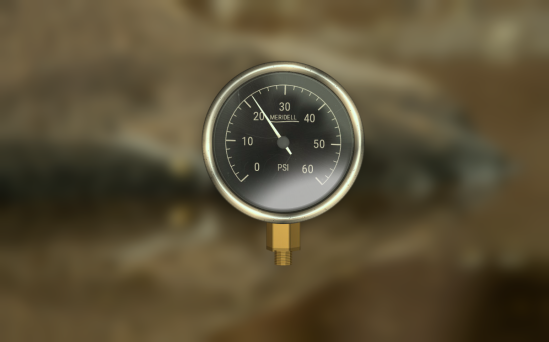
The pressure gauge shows 22 psi
